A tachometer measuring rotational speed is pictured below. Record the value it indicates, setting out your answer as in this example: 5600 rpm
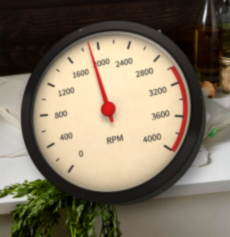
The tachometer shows 1900 rpm
